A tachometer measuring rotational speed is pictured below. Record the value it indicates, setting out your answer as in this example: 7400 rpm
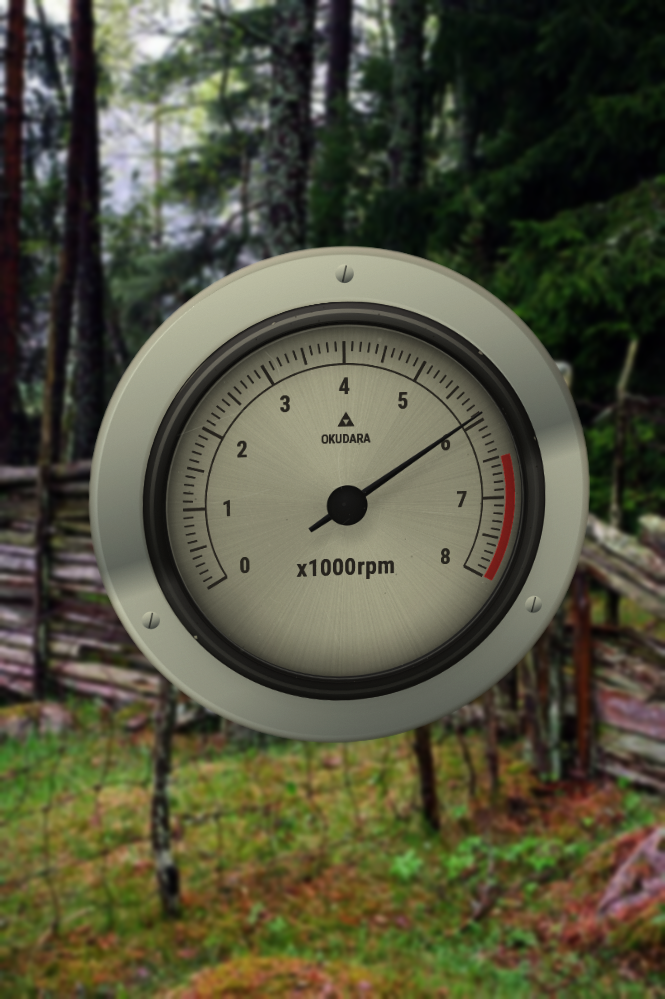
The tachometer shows 5900 rpm
